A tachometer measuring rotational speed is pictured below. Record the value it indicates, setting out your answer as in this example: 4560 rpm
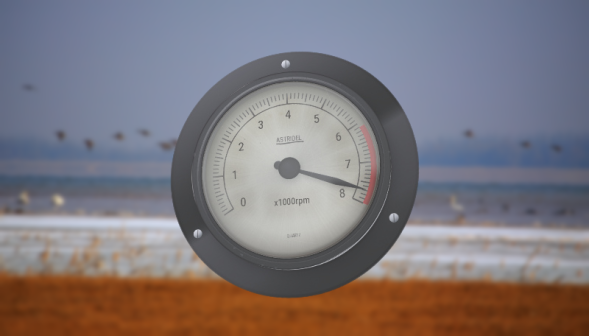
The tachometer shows 7700 rpm
